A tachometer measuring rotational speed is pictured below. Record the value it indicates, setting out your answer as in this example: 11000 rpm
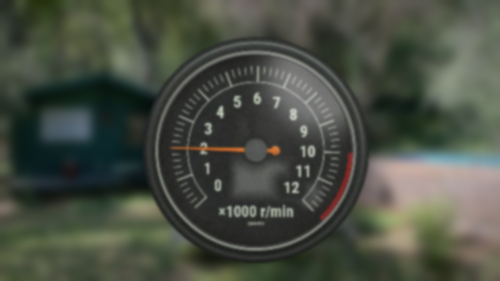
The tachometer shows 2000 rpm
